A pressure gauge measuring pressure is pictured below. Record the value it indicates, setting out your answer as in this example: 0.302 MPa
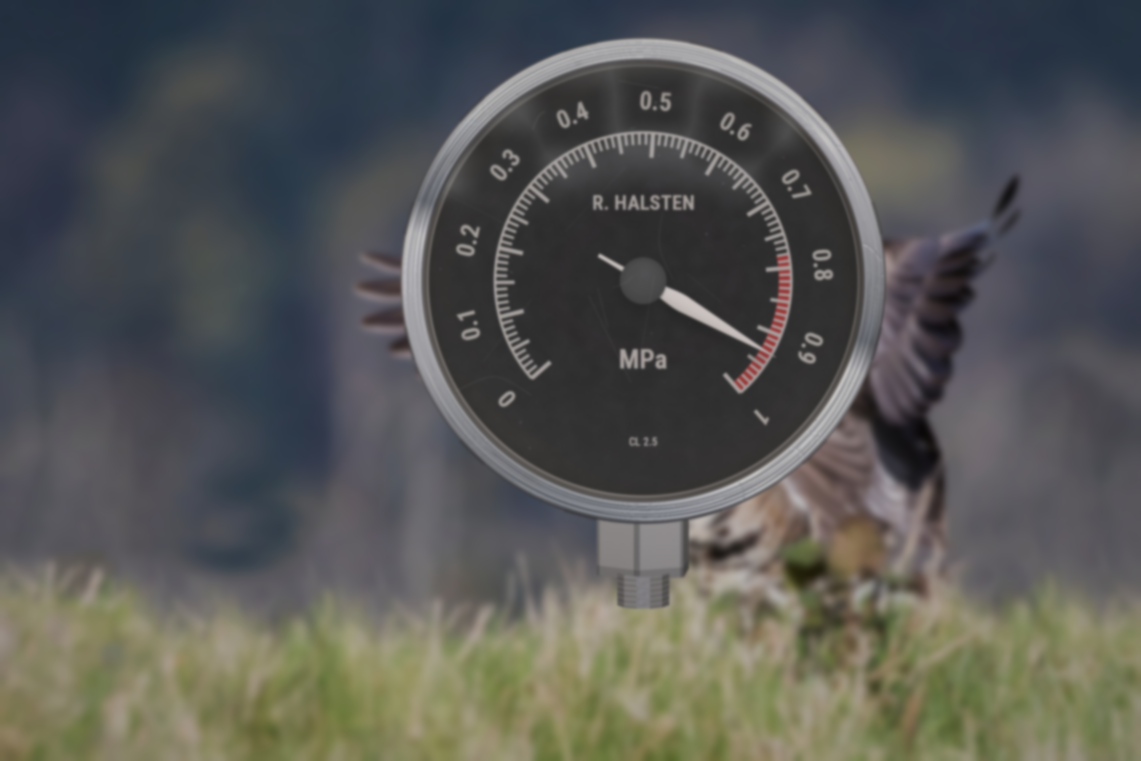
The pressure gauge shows 0.93 MPa
